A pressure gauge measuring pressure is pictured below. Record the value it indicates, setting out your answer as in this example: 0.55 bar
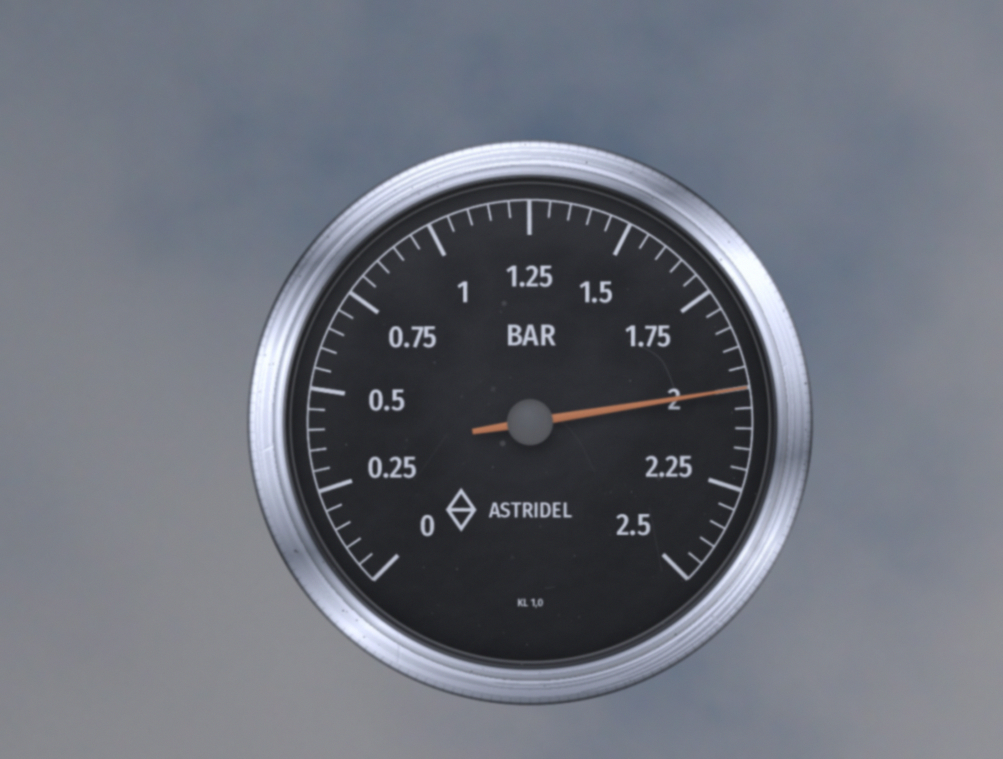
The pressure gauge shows 2 bar
